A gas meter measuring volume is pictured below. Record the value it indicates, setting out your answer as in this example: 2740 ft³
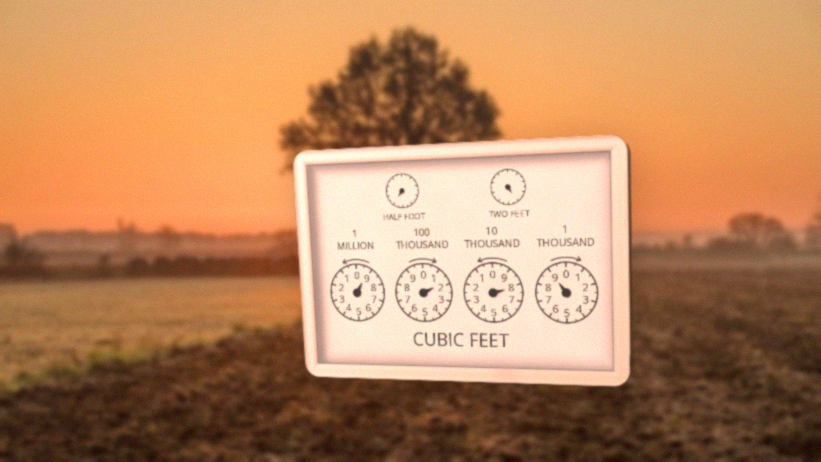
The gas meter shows 917900 ft³
